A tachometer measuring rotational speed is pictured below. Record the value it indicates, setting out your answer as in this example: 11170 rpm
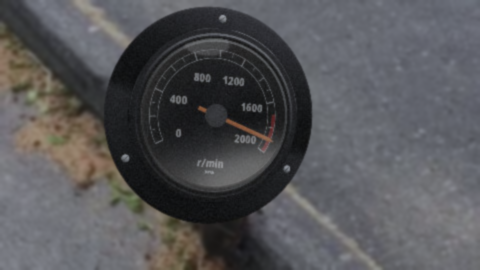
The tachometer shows 1900 rpm
